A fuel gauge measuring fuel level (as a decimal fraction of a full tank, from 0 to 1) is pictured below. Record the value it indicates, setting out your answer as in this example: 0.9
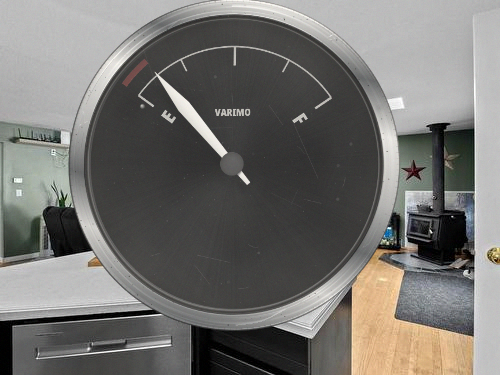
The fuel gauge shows 0.125
